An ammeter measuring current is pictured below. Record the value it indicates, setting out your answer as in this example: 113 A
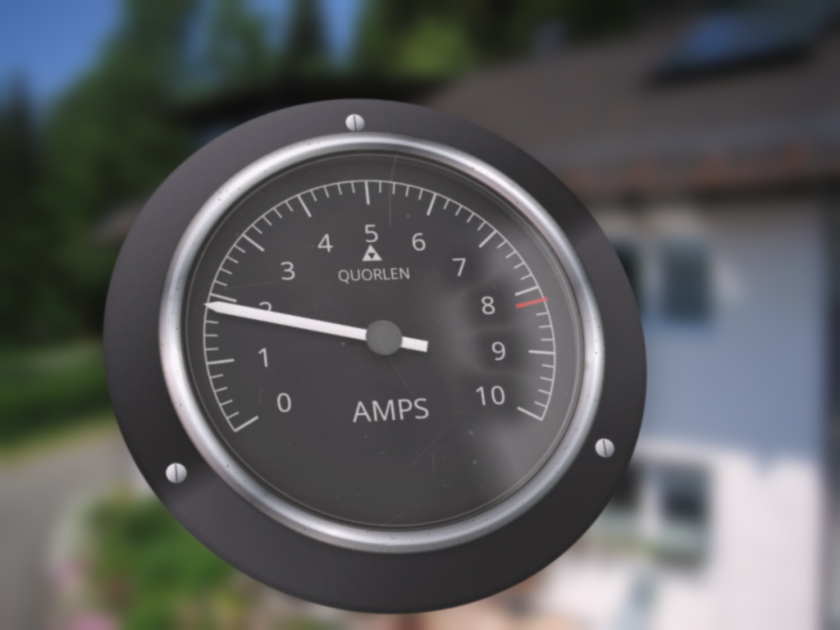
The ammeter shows 1.8 A
